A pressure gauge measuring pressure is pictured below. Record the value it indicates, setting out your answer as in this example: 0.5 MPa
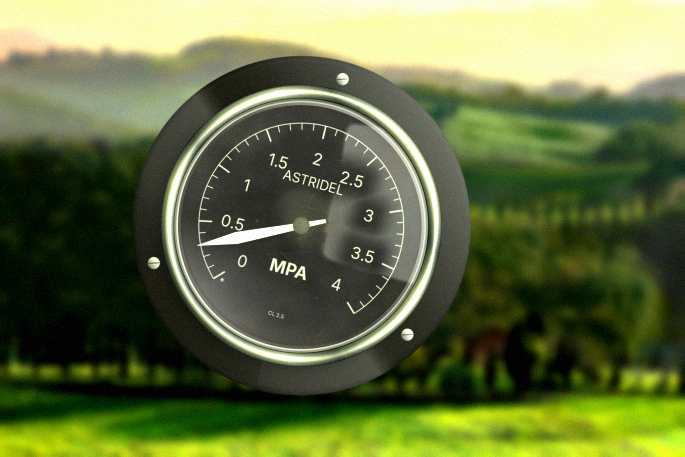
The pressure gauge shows 0.3 MPa
